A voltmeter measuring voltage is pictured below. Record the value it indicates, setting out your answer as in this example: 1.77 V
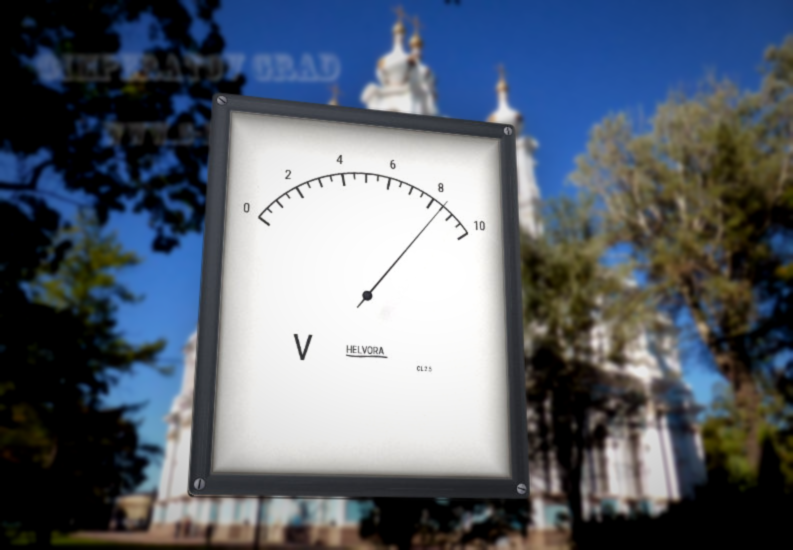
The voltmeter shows 8.5 V
